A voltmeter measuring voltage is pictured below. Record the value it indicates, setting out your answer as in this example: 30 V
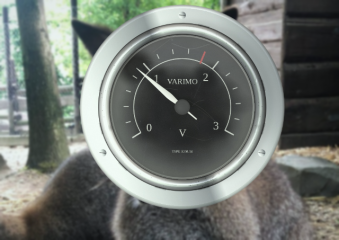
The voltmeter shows 0.9 V
